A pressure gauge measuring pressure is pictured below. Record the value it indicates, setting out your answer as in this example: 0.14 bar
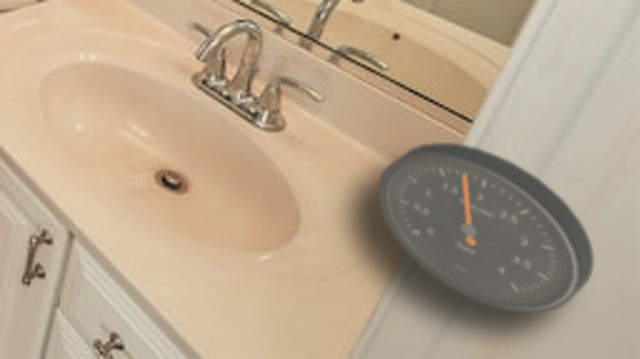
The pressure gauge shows 1.8 bar
